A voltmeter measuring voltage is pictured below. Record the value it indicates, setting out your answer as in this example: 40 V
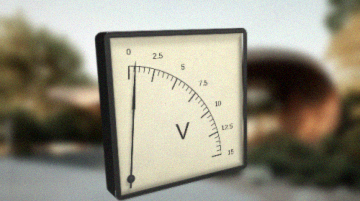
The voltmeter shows 0.5 V
